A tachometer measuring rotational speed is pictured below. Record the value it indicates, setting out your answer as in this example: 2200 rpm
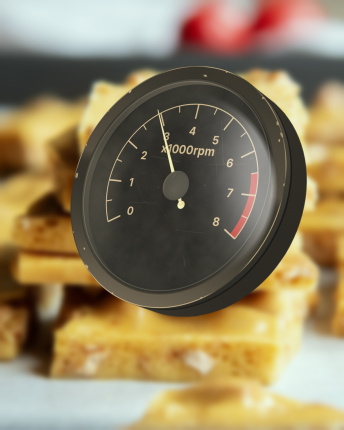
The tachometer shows 3000 rpm
